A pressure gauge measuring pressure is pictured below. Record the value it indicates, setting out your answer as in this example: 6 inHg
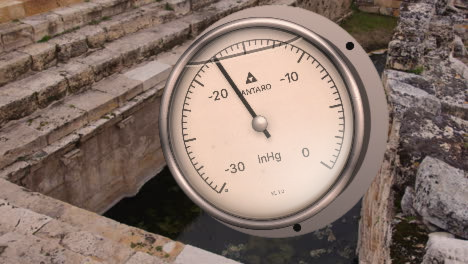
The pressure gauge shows -17.5 inHg
